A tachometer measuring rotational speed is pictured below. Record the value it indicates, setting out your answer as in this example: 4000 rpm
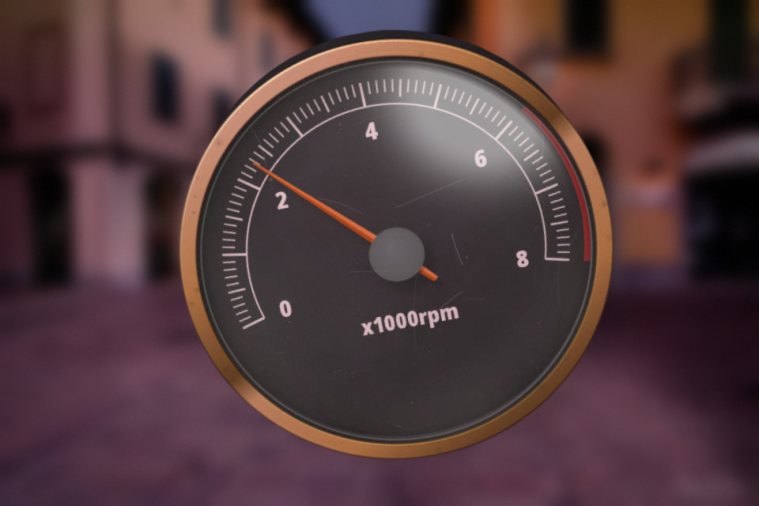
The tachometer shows 2300 rpm
